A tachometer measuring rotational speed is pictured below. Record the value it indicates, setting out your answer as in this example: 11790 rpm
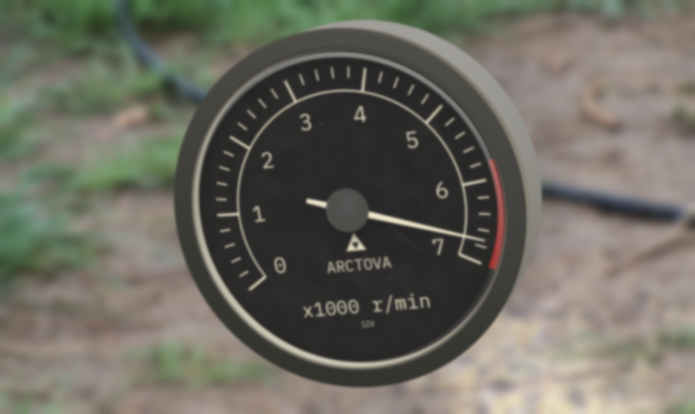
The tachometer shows 6700 rpm
